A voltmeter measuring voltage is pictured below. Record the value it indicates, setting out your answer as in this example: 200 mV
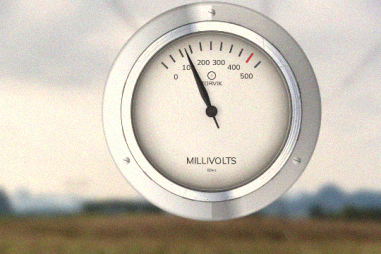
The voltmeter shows 125 mV
